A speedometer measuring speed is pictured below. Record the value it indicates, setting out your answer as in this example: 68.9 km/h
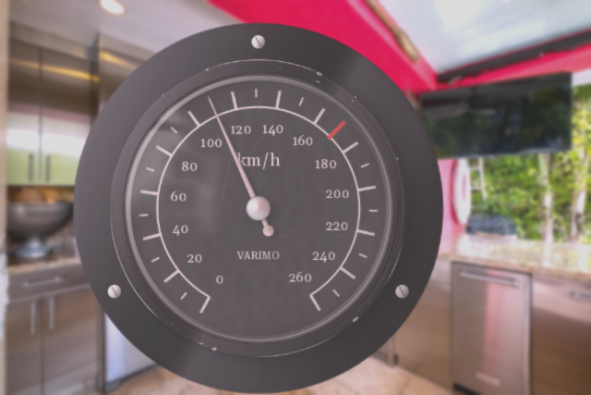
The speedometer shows 110 km/h
